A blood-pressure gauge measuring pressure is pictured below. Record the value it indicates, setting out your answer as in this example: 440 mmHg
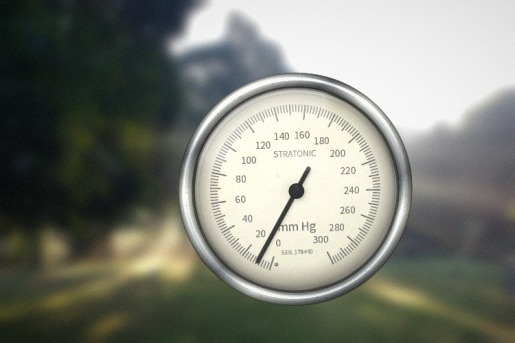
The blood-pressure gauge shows 10 mmHg
